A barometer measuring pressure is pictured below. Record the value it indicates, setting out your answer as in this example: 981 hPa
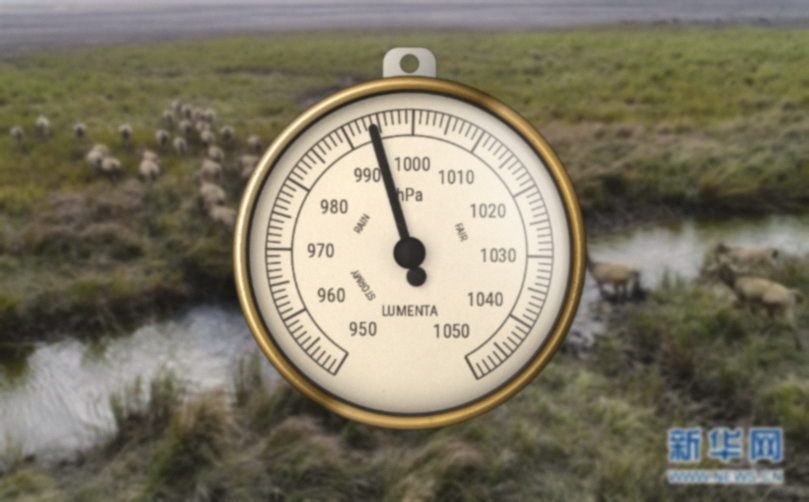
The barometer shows 994 hPa
